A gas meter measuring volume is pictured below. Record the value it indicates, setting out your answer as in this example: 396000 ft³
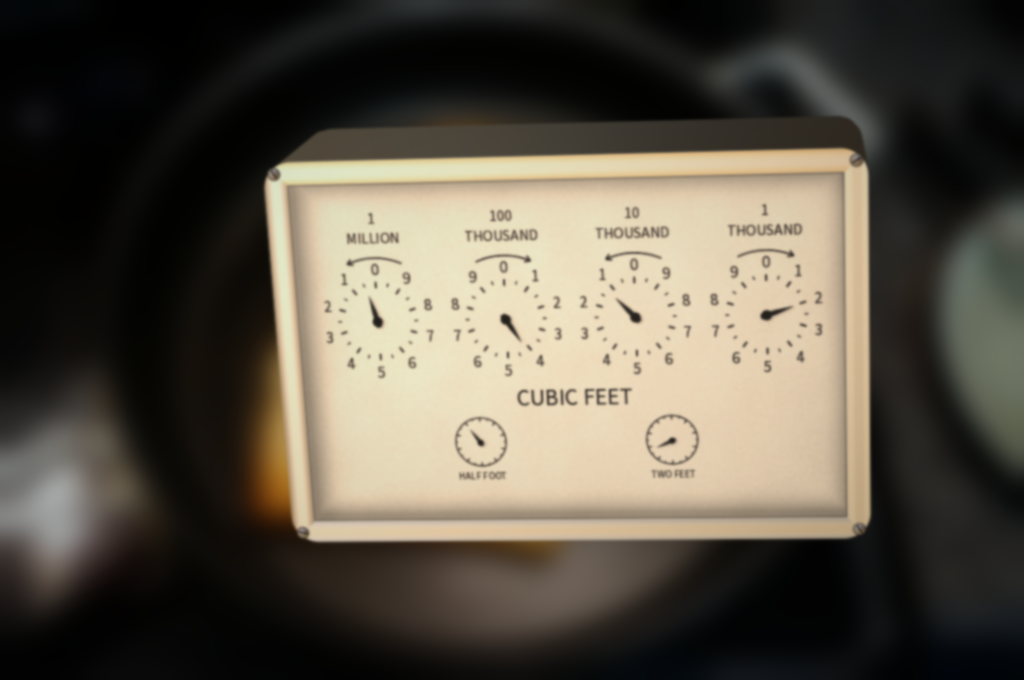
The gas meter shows 41200 ft³
